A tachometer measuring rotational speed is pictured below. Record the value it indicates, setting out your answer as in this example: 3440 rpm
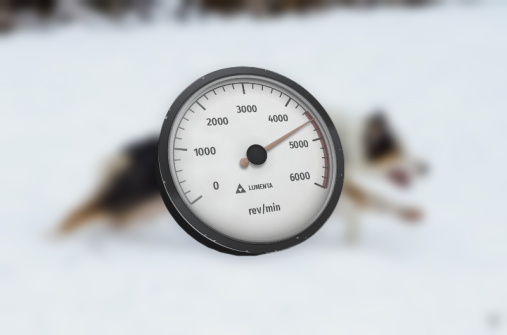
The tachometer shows 4600 rpm
